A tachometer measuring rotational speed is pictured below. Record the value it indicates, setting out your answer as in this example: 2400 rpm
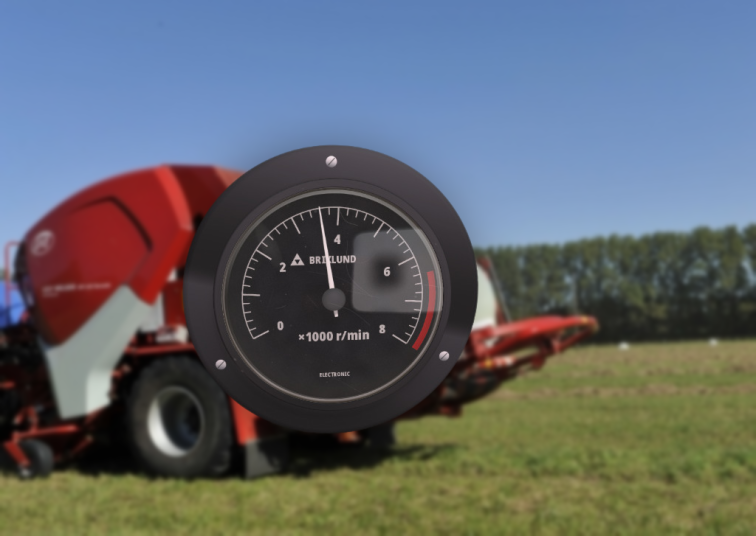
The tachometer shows 3600 rpm
